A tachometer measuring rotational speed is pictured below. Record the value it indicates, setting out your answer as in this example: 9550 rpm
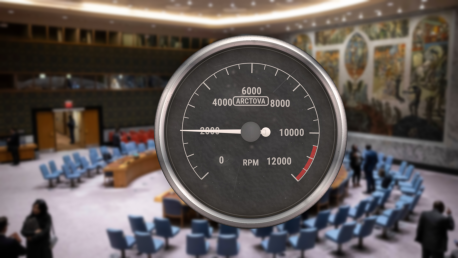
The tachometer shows 2000 rpm
